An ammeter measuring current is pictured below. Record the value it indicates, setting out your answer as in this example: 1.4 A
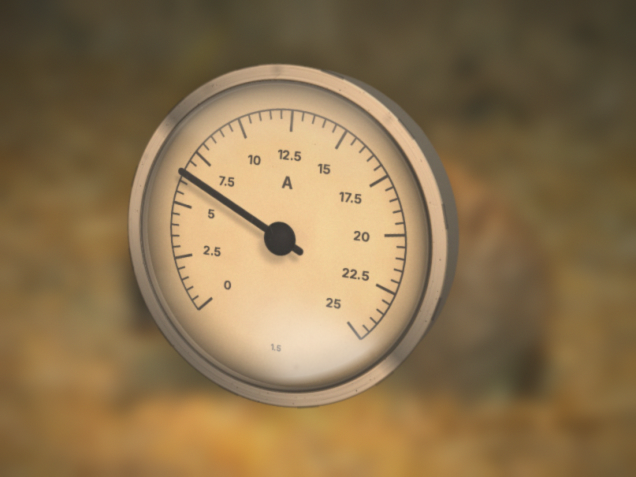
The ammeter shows 6.5 A
